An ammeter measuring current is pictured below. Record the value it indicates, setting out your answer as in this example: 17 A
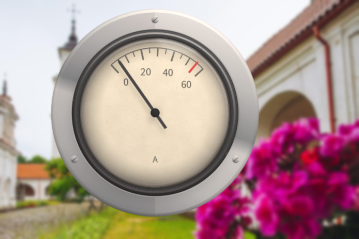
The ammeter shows 5 A
